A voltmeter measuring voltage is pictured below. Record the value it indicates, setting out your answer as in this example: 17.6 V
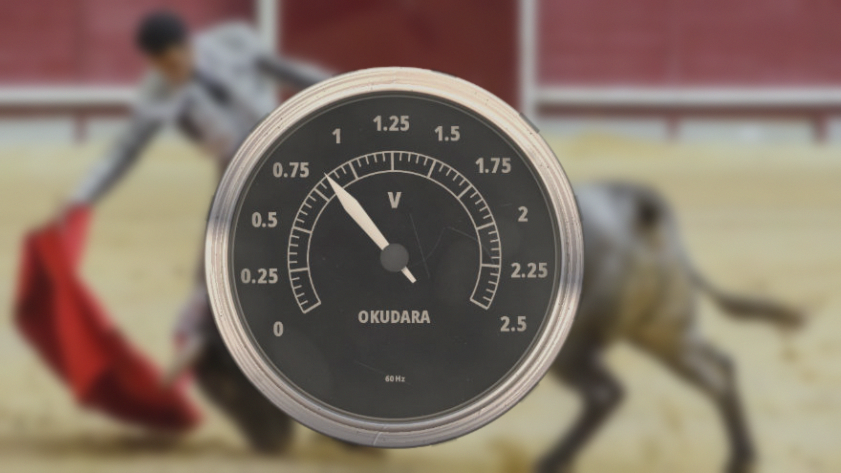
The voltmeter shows 0.85 V
